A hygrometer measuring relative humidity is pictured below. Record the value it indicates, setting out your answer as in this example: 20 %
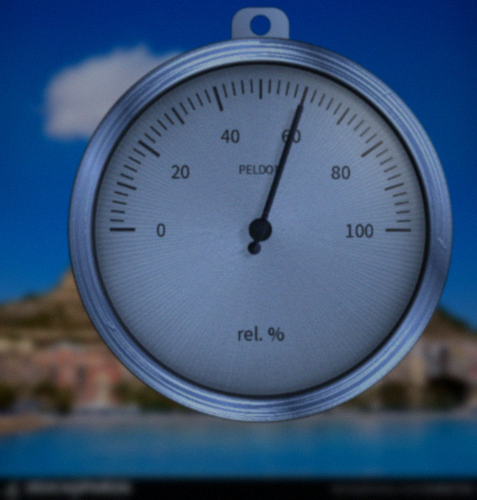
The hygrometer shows 60 %
